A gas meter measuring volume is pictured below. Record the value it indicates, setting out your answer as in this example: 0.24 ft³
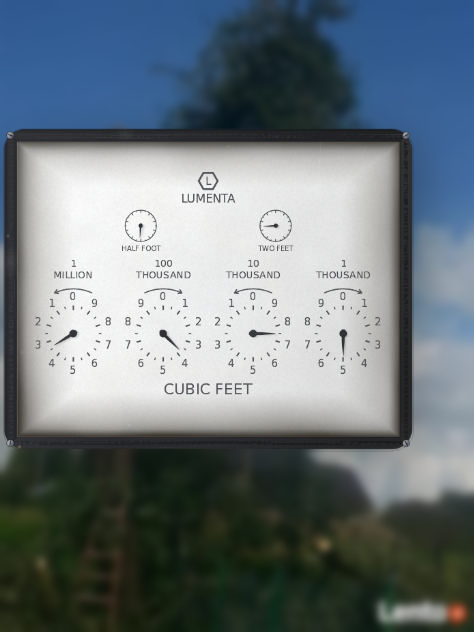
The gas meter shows 337500 ft³
